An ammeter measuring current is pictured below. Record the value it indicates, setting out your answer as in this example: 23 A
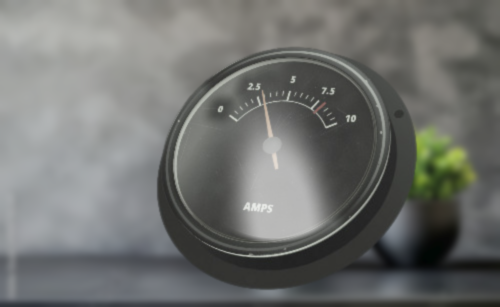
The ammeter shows 3 A
